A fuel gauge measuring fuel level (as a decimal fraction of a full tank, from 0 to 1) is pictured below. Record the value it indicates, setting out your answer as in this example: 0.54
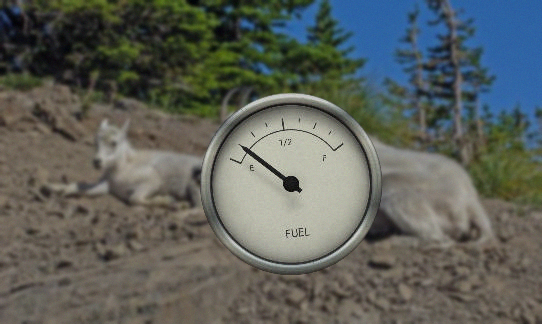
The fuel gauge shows 0.125
